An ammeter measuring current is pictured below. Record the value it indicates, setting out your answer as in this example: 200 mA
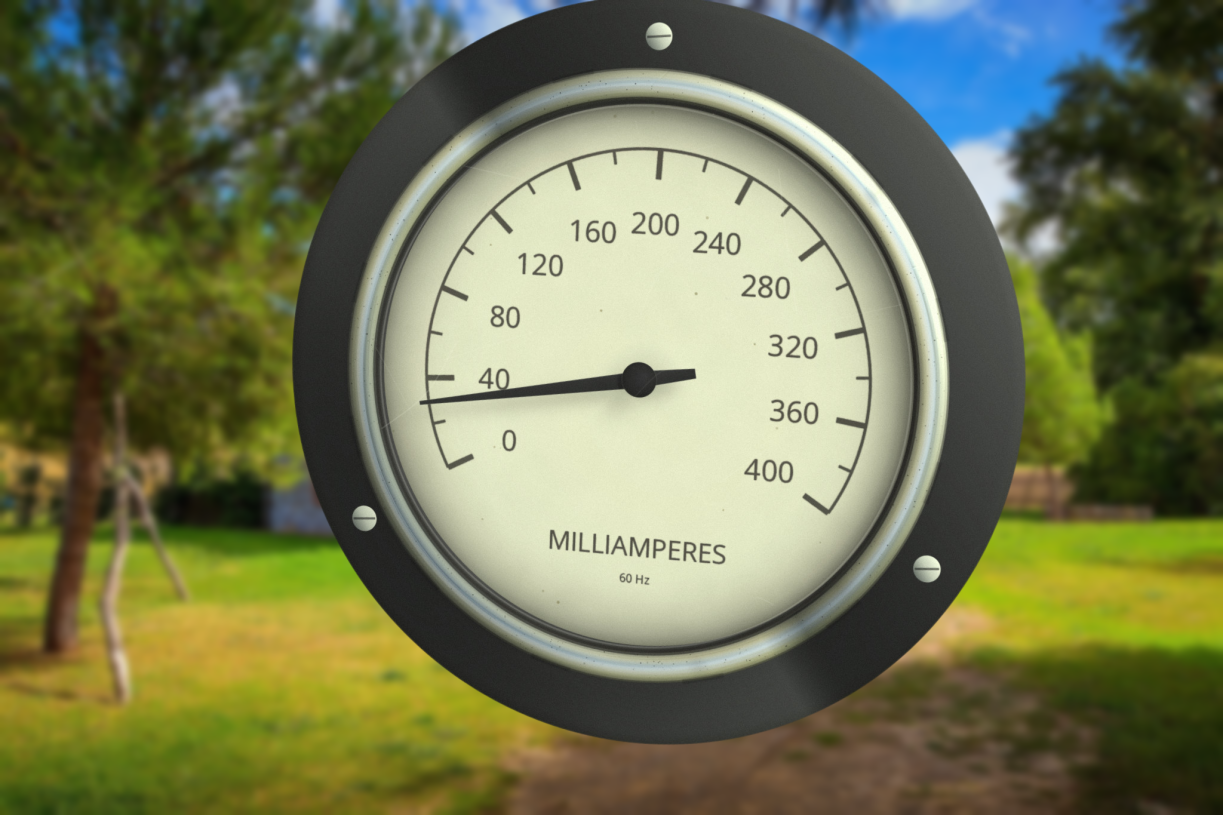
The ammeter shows 30 mA
